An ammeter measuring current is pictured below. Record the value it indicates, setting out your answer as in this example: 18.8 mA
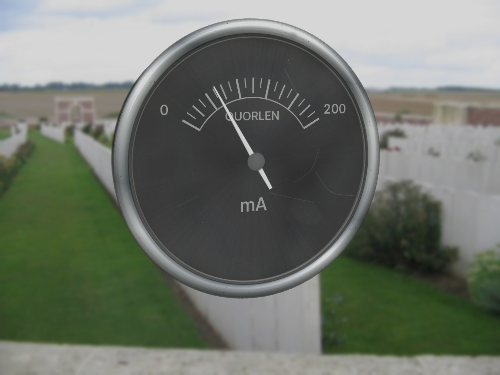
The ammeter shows 50 mA
